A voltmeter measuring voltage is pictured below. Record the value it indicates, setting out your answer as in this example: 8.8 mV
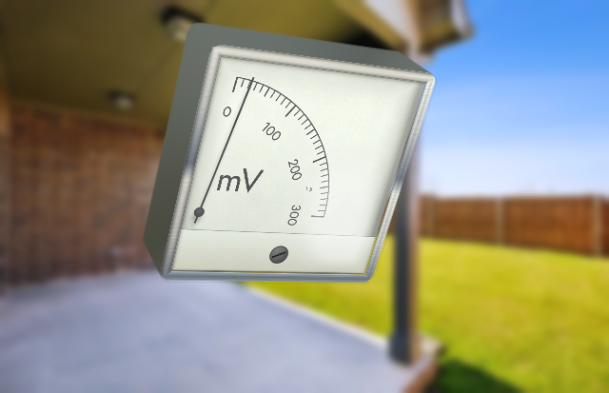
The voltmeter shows 20 mV
